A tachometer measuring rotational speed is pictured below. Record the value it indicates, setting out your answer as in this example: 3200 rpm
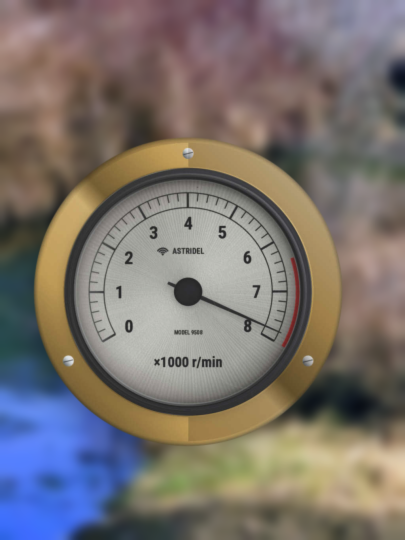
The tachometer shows 7800 rpm
